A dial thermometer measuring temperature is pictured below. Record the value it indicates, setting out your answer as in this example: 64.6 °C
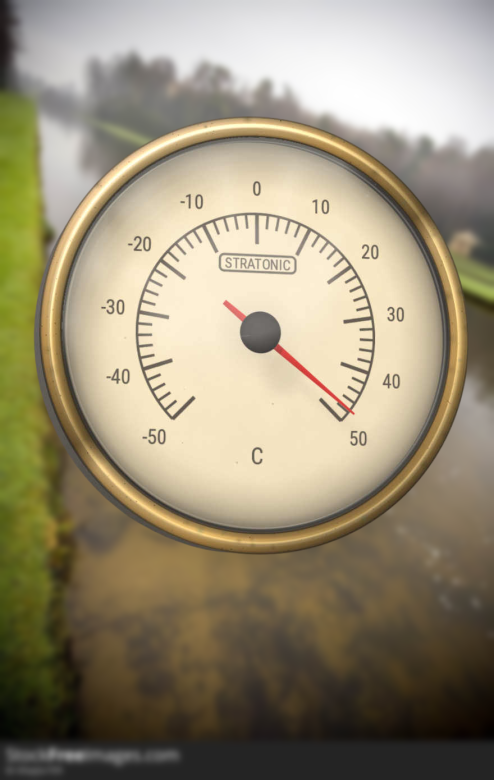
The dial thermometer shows 48 °C
